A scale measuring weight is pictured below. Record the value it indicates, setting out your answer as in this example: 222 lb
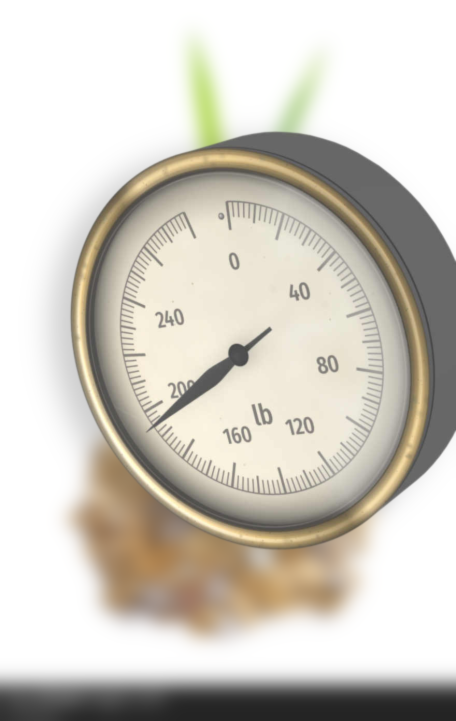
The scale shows 194 lb
